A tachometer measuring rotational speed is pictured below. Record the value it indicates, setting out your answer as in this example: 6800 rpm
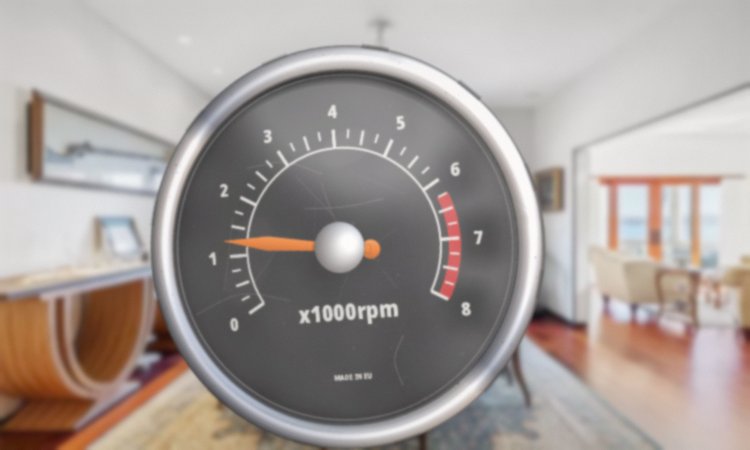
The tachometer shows 1250 rpm
